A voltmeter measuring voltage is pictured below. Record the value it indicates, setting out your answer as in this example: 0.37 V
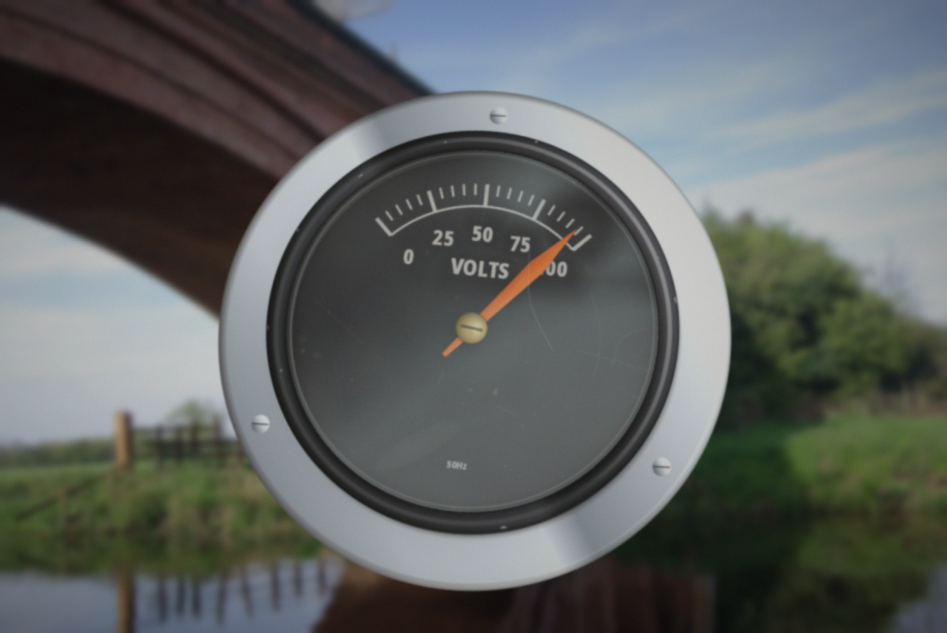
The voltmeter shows 95 V
